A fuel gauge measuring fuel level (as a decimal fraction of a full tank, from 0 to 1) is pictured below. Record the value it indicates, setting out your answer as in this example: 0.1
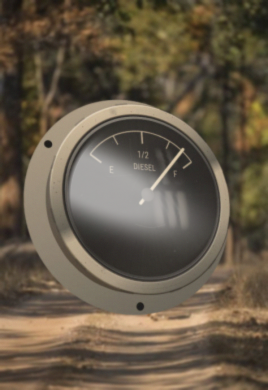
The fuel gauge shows 0.875
